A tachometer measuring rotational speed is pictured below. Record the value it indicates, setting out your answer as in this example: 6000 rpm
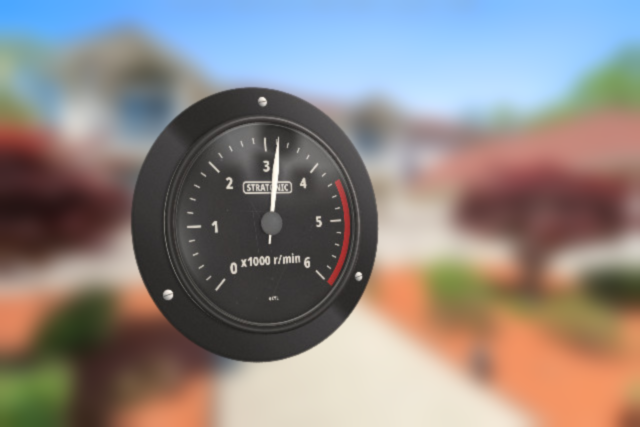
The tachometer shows 3200 rpm
